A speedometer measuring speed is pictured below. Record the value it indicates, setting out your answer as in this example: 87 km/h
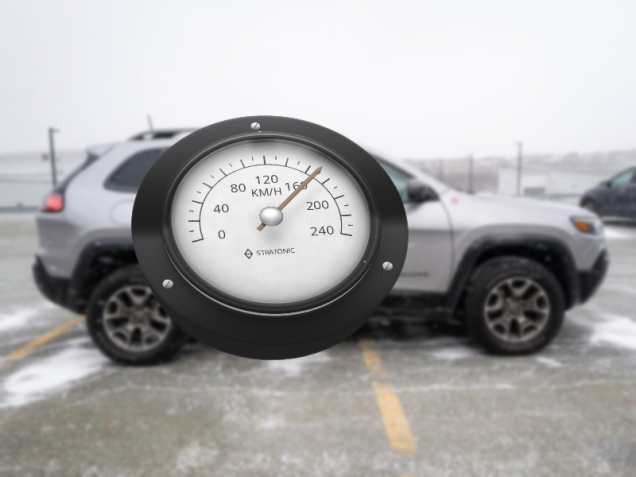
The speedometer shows 170 km/h
